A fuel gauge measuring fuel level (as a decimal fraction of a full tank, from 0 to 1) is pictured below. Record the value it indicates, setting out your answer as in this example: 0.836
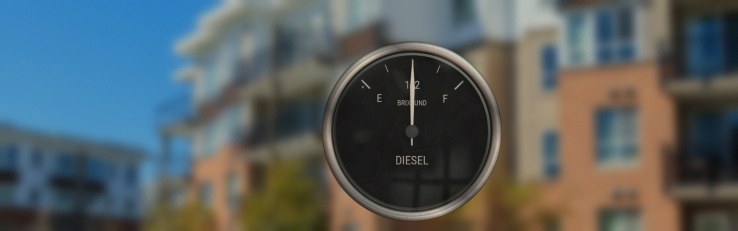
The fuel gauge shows 0.5
